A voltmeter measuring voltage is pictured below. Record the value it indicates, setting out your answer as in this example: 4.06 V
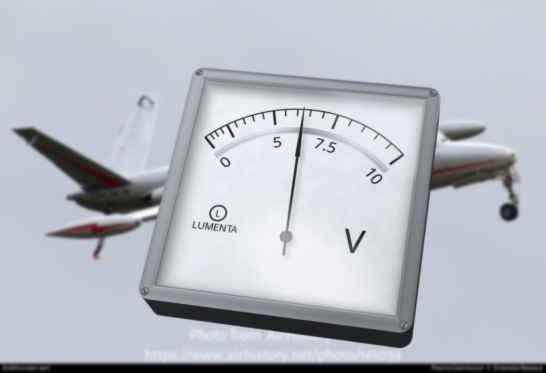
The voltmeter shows 6.25 V
